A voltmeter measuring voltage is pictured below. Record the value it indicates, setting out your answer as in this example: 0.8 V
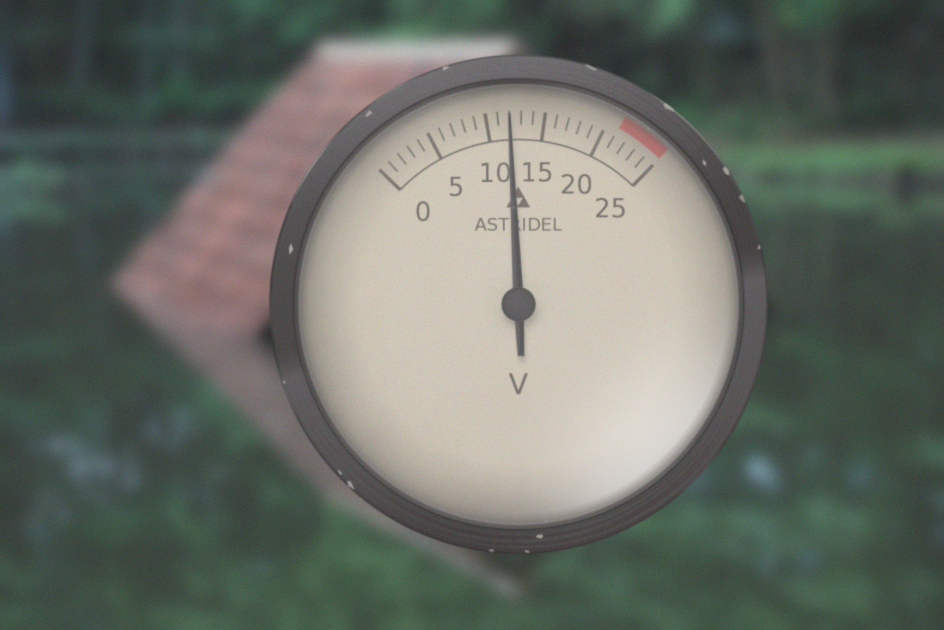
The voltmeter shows 12 V
